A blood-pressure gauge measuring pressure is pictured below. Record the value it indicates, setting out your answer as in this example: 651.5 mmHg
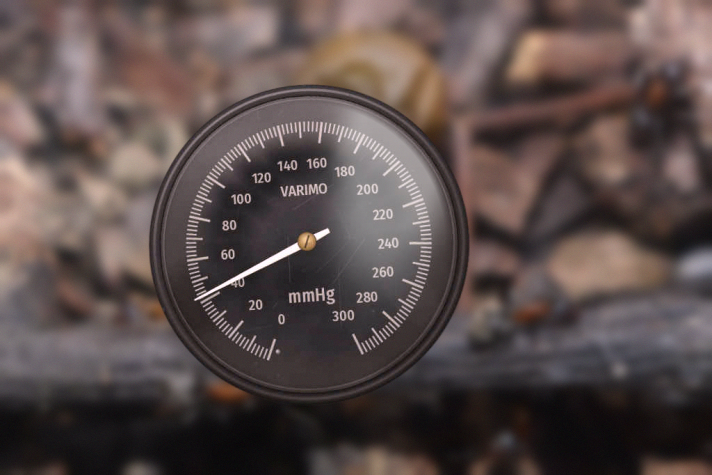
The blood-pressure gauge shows 42 mmHg
